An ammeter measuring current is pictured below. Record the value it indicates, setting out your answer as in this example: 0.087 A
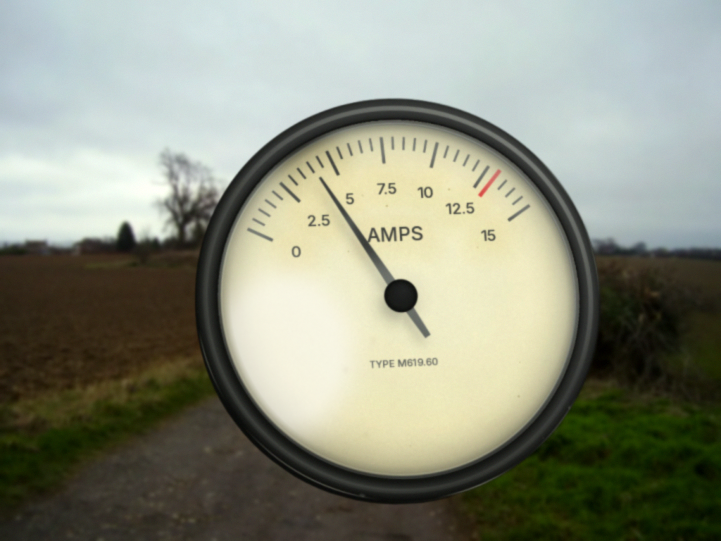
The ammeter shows 4 A
